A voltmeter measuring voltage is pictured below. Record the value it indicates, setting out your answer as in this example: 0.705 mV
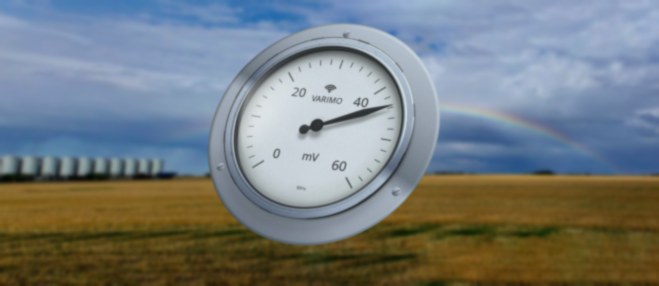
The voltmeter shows 44 mV
